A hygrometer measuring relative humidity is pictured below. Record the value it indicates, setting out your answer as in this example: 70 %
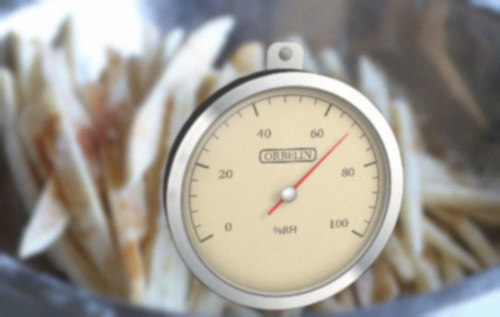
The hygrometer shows 68 %
